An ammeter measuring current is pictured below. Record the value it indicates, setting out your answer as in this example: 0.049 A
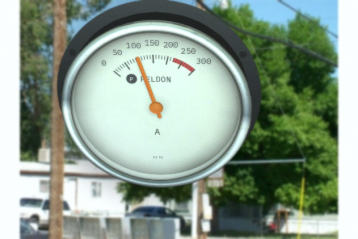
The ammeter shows 100 A
